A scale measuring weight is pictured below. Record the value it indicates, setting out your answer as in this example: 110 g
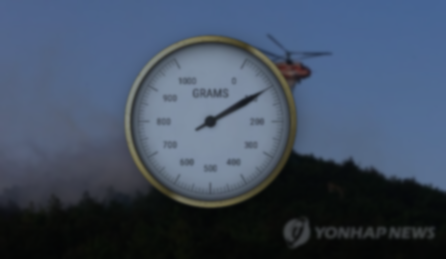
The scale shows 100 g
